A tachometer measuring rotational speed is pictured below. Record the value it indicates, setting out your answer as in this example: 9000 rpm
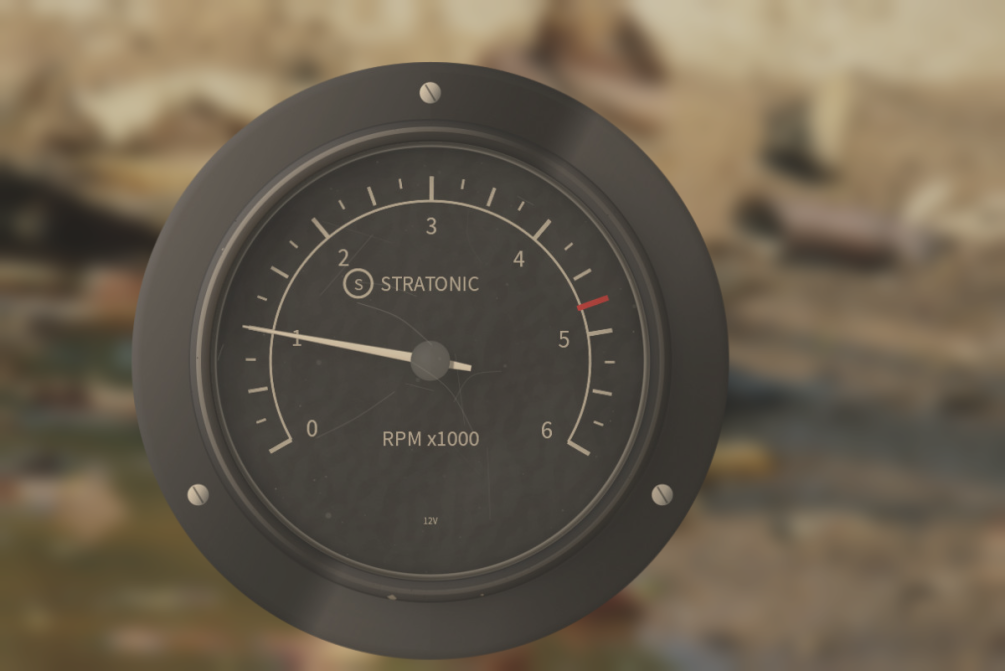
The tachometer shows 1000 rpm
